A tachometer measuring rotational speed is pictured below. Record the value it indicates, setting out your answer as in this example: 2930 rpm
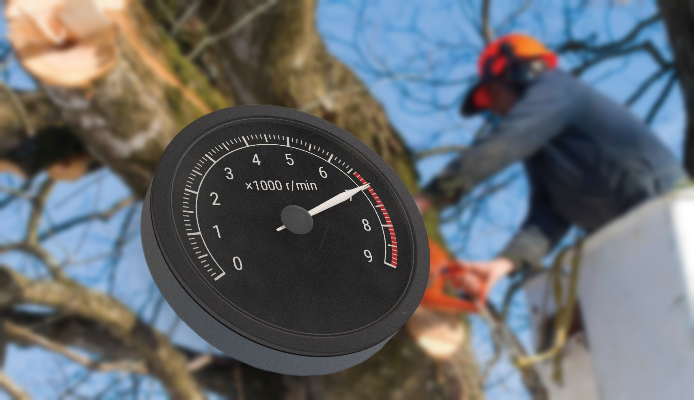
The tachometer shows 7000 rpm
